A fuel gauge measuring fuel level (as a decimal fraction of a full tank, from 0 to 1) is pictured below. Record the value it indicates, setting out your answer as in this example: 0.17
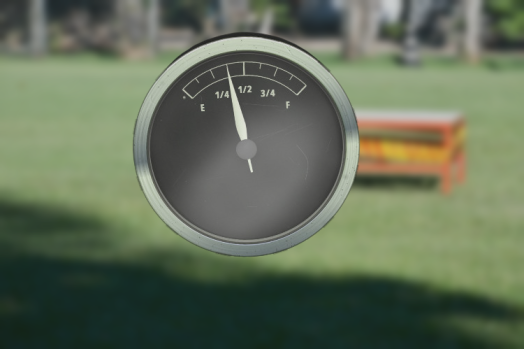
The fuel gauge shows 0.375
